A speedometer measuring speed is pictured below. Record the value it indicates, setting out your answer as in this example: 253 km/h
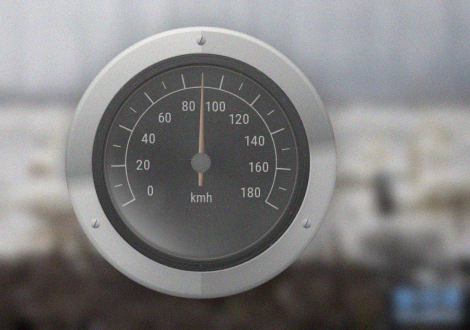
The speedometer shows 90 km/h
